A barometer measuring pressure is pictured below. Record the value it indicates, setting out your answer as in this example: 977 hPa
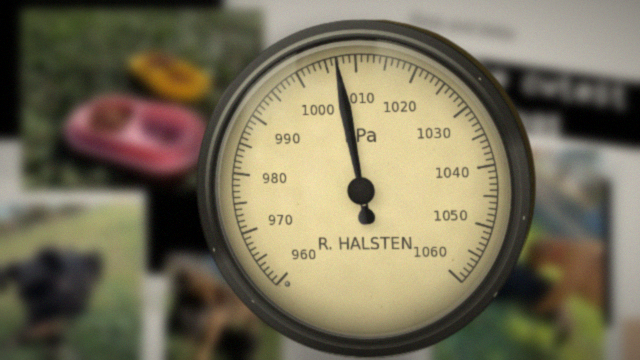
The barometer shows 1007 hPa
